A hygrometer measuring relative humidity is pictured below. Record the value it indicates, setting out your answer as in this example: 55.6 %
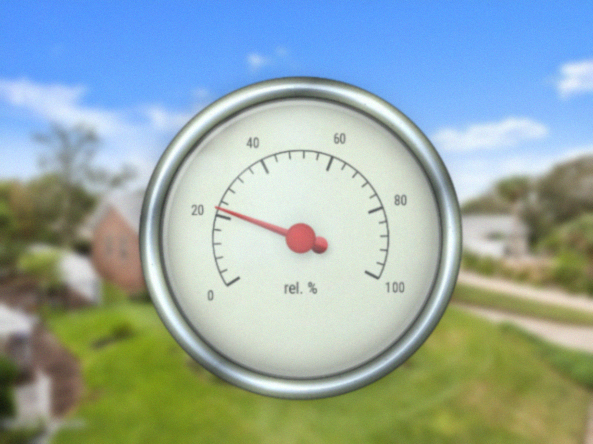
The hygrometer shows 22 %
